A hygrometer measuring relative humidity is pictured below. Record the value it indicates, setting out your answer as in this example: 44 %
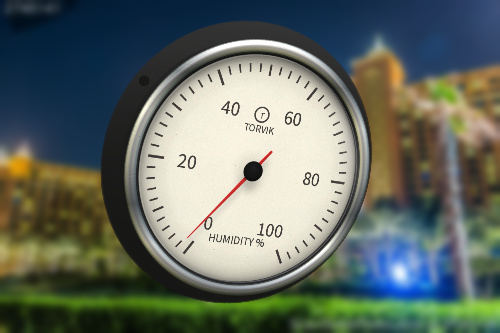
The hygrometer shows 2 %
